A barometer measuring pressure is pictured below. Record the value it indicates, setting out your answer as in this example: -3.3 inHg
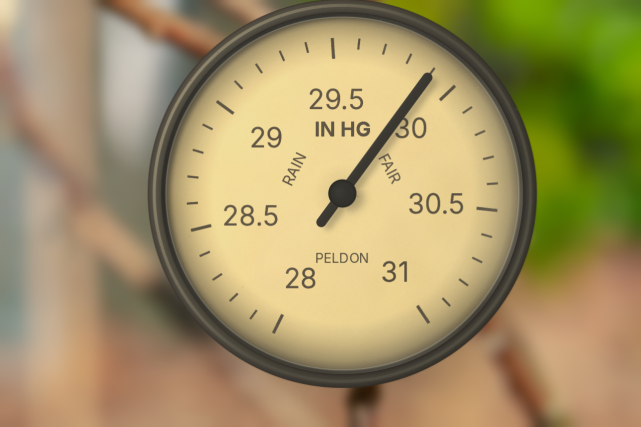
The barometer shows 29.9 inHg
